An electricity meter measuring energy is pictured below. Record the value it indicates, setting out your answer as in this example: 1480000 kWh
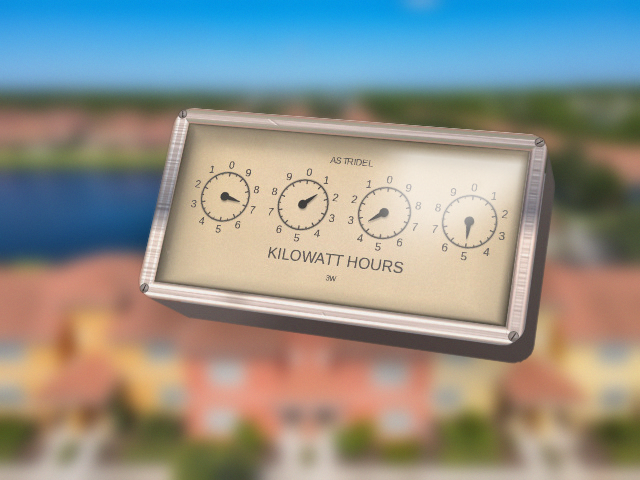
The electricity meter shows 7135 kWh
